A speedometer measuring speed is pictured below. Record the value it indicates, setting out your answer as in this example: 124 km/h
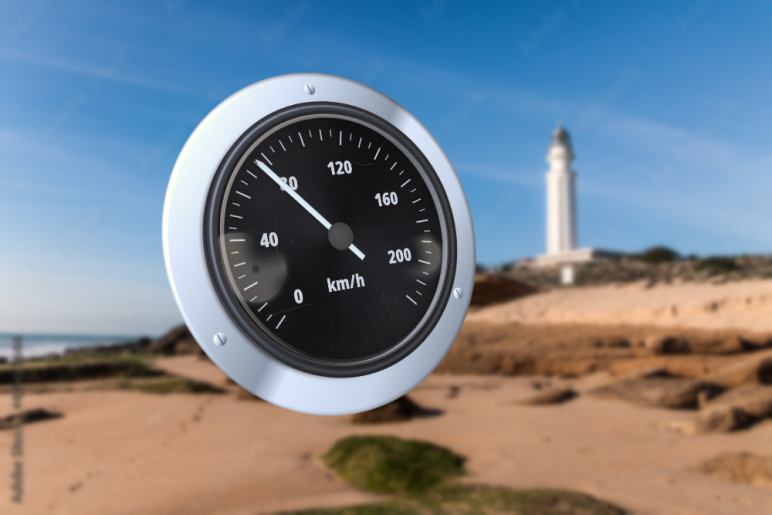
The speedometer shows 75 km/h
